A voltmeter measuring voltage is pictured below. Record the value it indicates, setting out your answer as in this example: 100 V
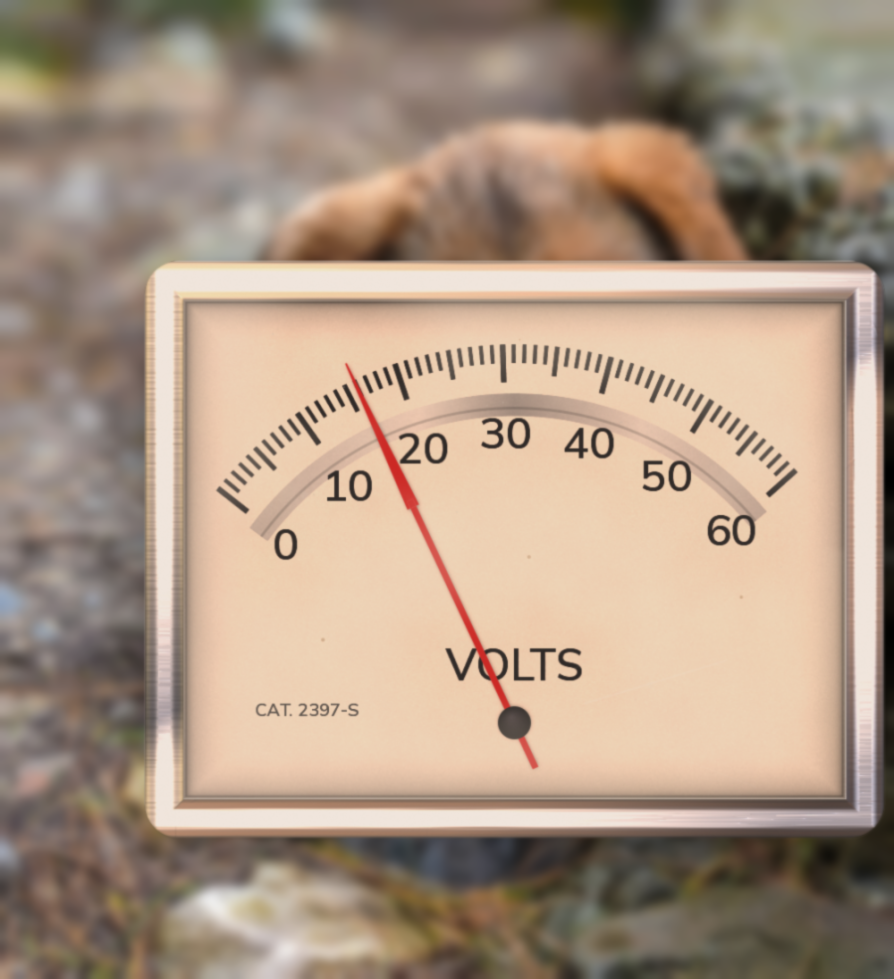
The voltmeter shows 16 V
